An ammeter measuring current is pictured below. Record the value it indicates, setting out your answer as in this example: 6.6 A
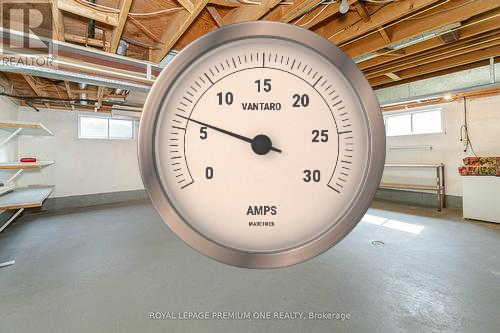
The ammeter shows 6 A
